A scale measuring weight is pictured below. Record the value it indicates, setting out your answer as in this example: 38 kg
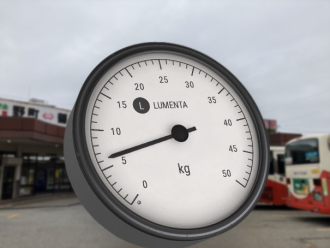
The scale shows 6 kg
